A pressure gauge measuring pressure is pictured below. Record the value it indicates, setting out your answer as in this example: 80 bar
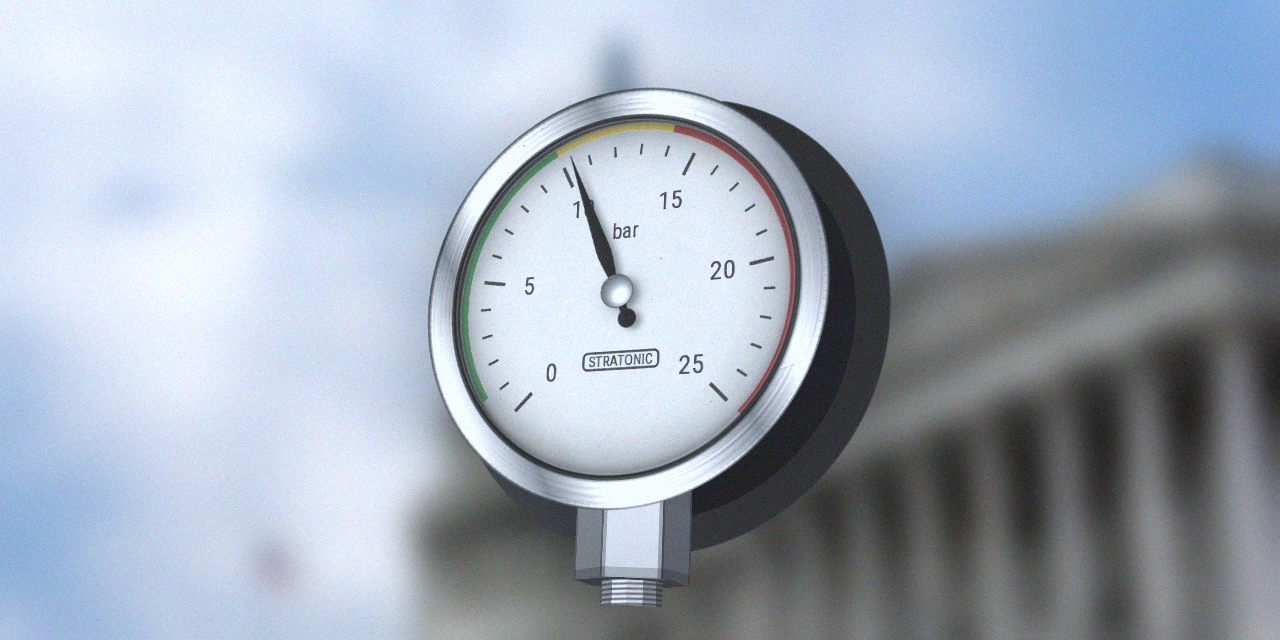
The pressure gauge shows 10.5 bar
